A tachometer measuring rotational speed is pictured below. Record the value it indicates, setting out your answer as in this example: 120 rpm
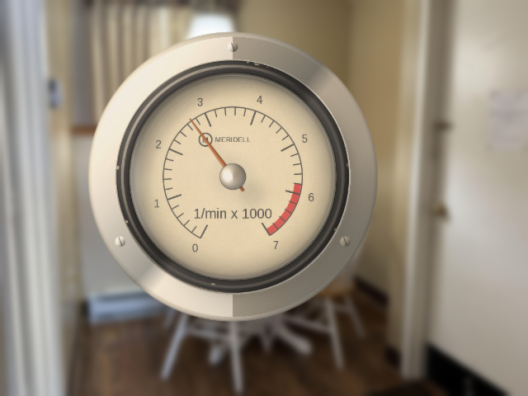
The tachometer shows 2700 rpm
